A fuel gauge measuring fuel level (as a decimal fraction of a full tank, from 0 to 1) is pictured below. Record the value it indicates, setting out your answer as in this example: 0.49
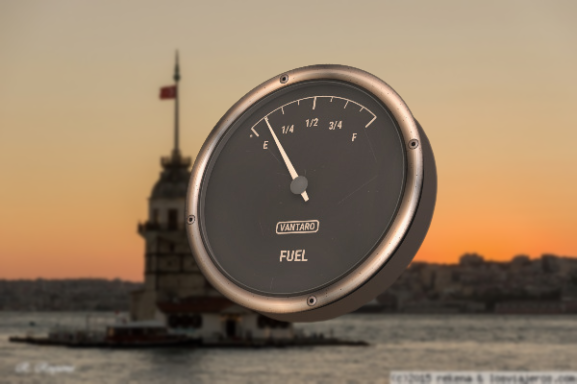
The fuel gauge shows 0.125
